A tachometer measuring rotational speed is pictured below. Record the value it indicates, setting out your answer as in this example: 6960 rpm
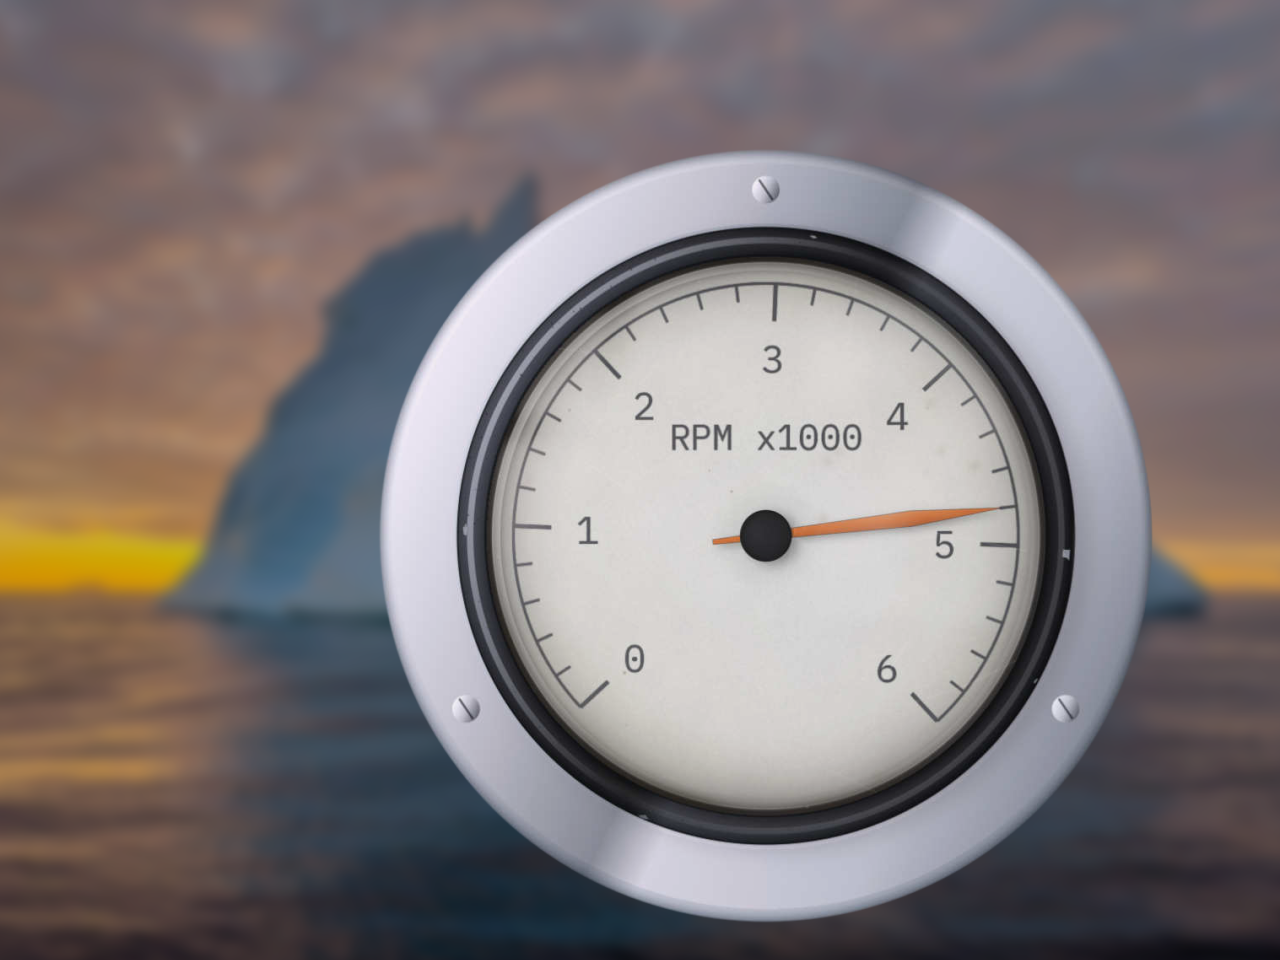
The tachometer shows 4800 rpm
